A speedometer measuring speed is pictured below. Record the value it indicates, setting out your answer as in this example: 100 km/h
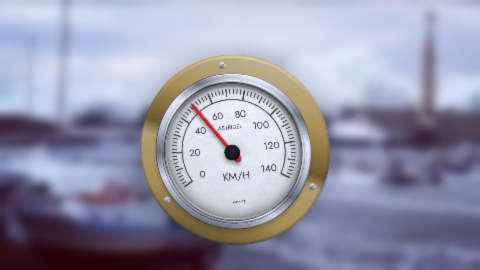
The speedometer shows 50 km/h
